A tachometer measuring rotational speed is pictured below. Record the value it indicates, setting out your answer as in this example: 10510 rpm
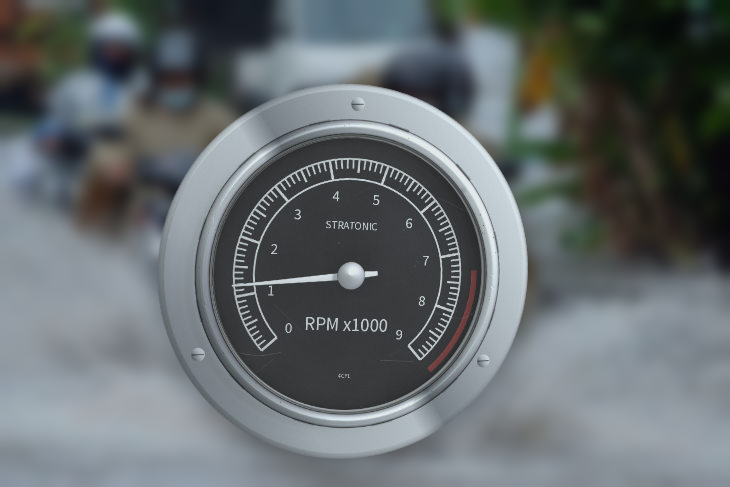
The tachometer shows 1200 rpm
